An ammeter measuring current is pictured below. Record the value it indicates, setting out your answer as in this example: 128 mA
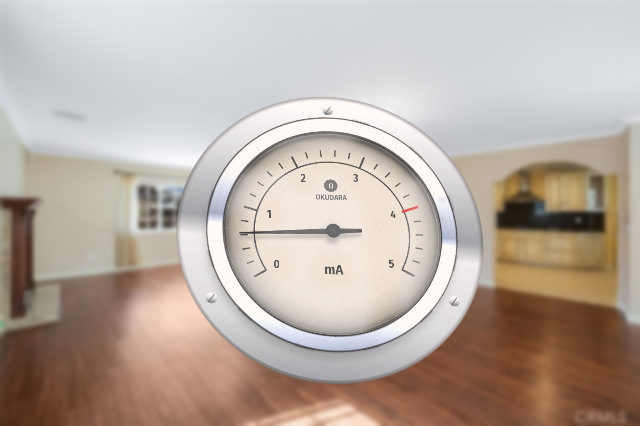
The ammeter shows 0.6 mA
